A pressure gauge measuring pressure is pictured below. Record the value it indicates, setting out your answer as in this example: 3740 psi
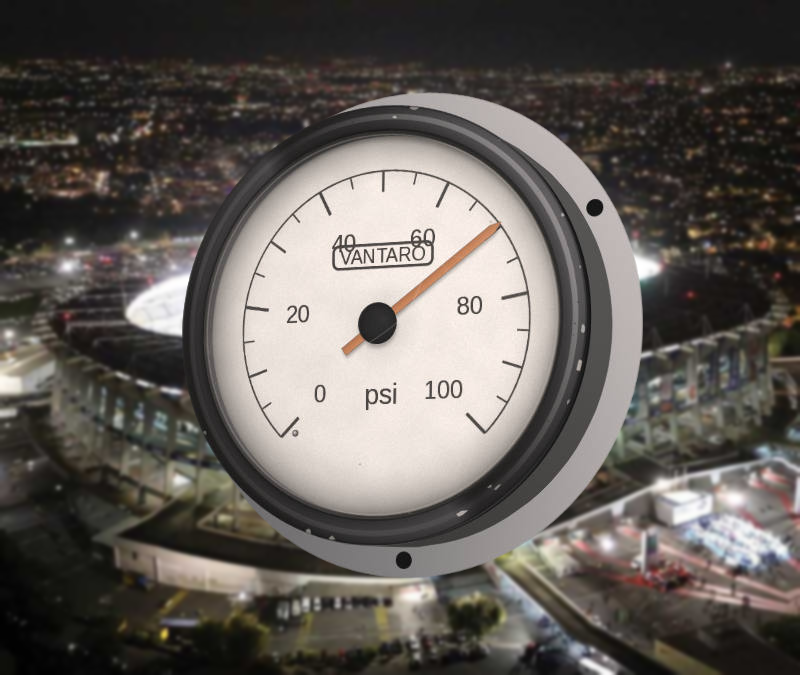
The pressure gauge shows 70 psi
